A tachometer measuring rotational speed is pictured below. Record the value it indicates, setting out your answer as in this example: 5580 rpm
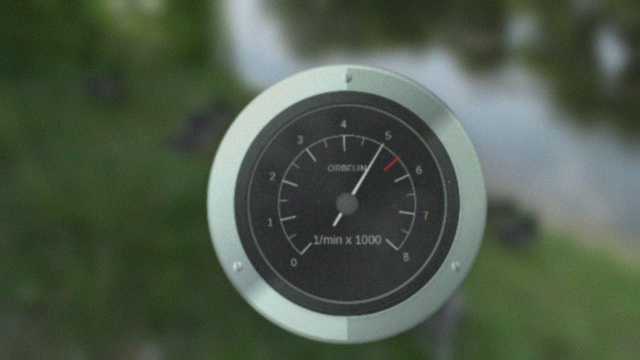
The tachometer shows 5000 rpm
